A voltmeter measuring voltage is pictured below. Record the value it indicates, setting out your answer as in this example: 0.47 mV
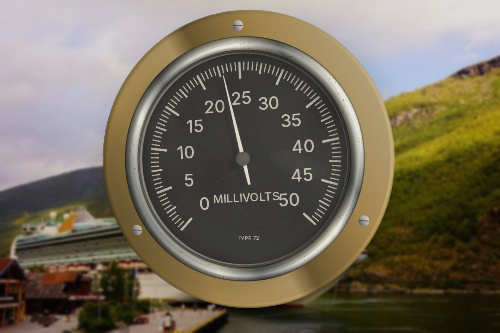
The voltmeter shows 23 mV
